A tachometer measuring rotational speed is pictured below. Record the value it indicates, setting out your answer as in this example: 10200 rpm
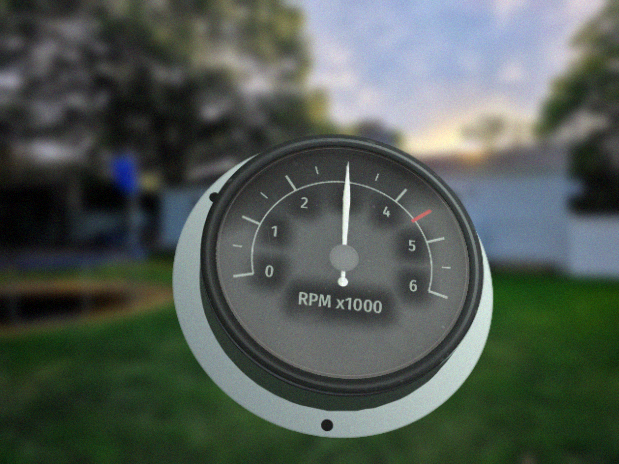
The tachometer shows 3000 rpm
